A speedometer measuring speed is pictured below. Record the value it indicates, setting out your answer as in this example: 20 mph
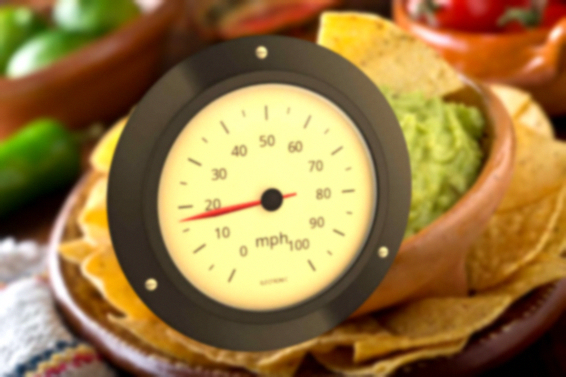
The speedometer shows 17.5 mph
